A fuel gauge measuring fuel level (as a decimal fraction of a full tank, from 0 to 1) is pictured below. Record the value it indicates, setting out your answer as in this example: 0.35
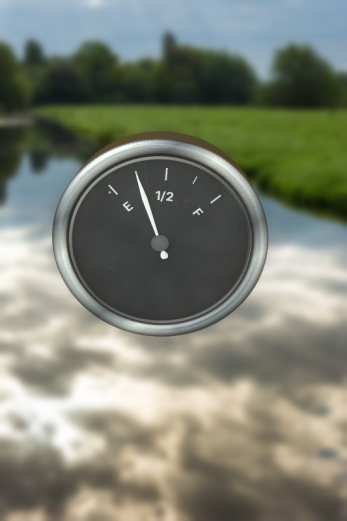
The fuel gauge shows 0.25
